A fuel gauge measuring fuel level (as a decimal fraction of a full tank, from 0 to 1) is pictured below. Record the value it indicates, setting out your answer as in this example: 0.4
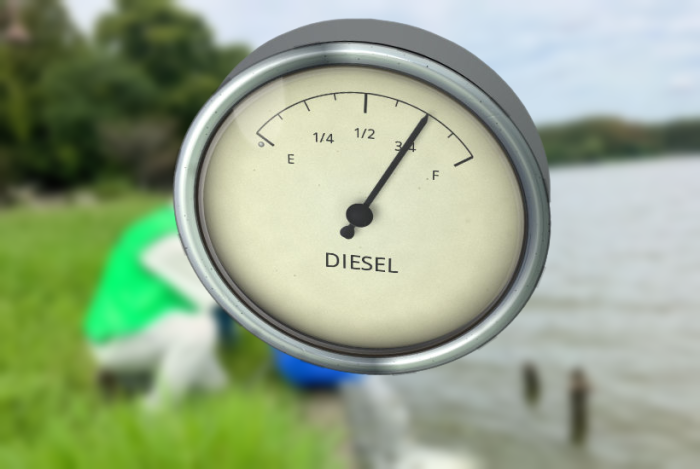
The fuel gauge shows 0.75
